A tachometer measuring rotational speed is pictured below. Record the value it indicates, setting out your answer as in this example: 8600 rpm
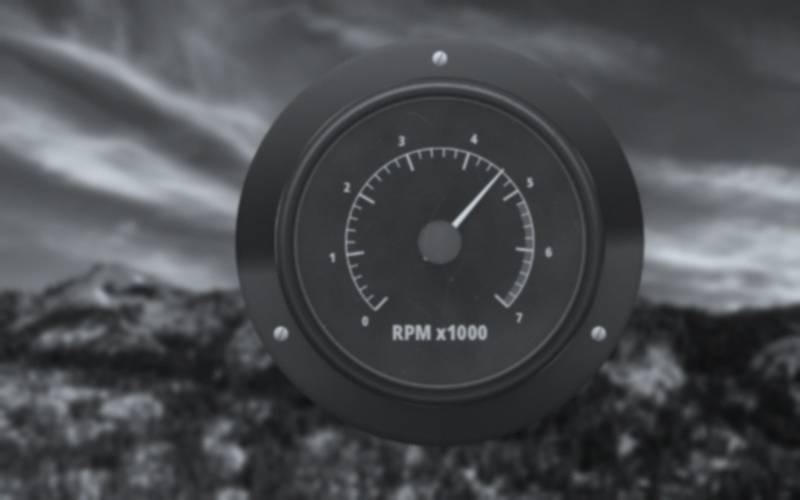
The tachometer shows 4600 rpm
